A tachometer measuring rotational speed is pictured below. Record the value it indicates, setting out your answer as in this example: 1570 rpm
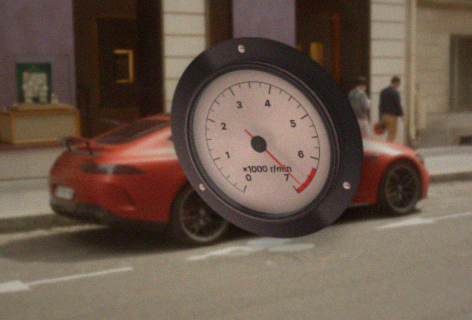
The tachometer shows 6750 rpm
